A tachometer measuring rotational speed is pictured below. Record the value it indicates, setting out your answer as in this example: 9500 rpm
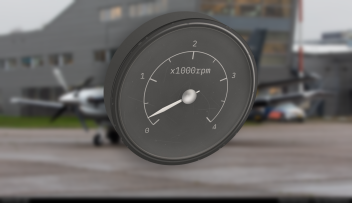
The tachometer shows 250 rpm
